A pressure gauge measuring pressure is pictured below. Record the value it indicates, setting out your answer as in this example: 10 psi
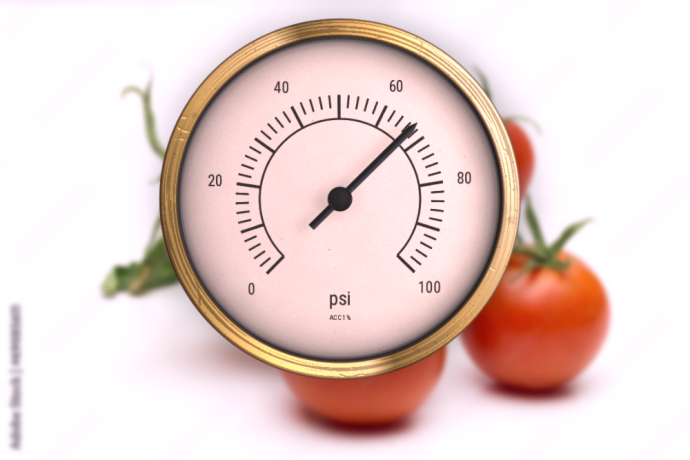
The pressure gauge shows 67 psi
